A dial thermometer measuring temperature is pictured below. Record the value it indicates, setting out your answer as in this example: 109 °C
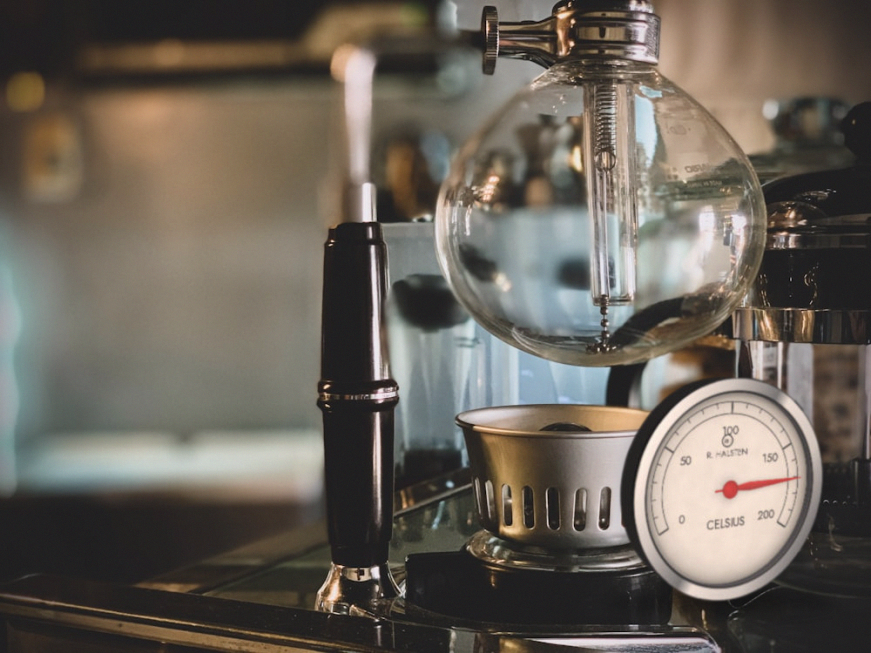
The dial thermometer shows 170 °C
